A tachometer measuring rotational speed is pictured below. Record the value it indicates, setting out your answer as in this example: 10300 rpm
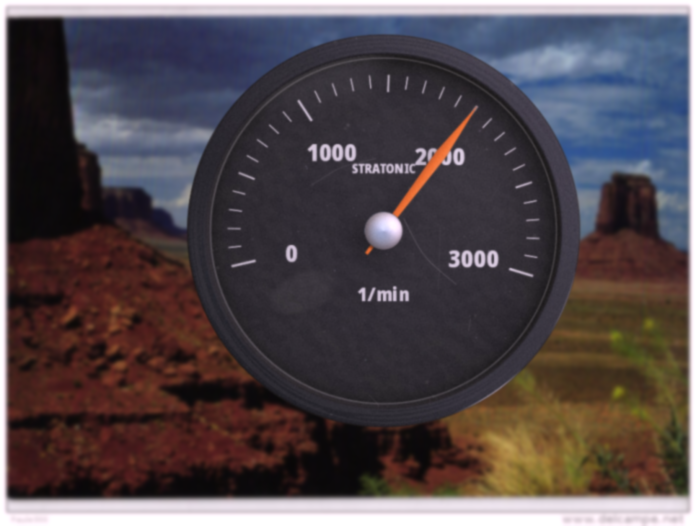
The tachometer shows 2000 rpm
